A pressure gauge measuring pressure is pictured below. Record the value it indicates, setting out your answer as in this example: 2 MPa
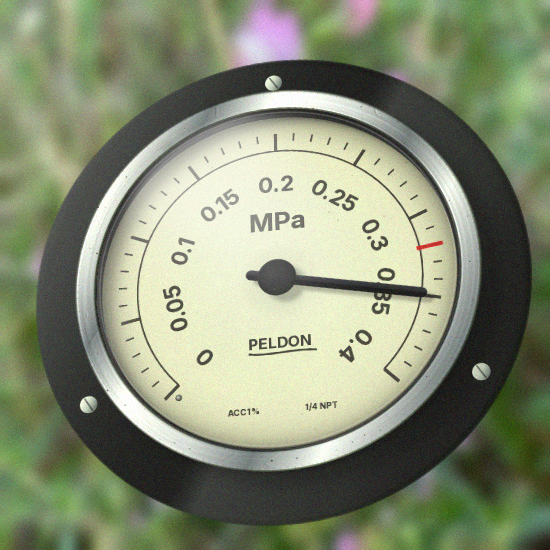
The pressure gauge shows 0.35 MPa
